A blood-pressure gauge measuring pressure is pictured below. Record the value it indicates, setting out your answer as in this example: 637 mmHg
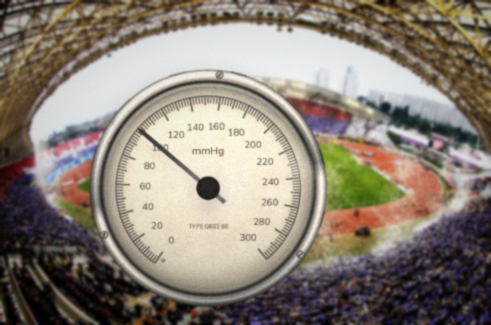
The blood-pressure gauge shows 100 mmHg
